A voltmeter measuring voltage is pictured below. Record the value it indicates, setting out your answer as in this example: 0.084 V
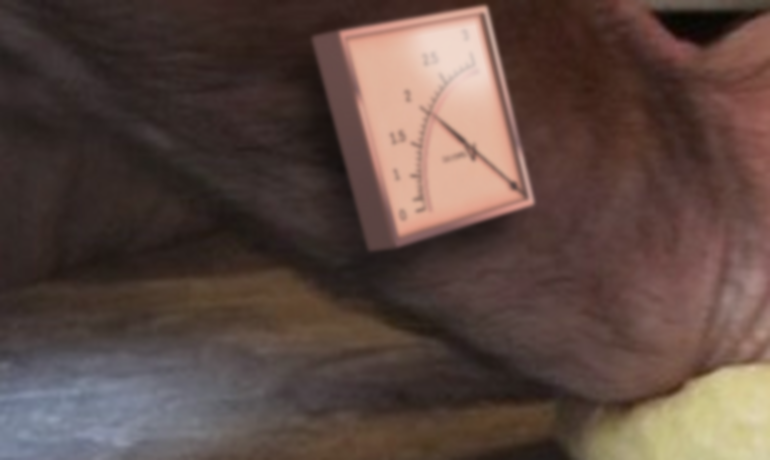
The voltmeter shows 2 V
